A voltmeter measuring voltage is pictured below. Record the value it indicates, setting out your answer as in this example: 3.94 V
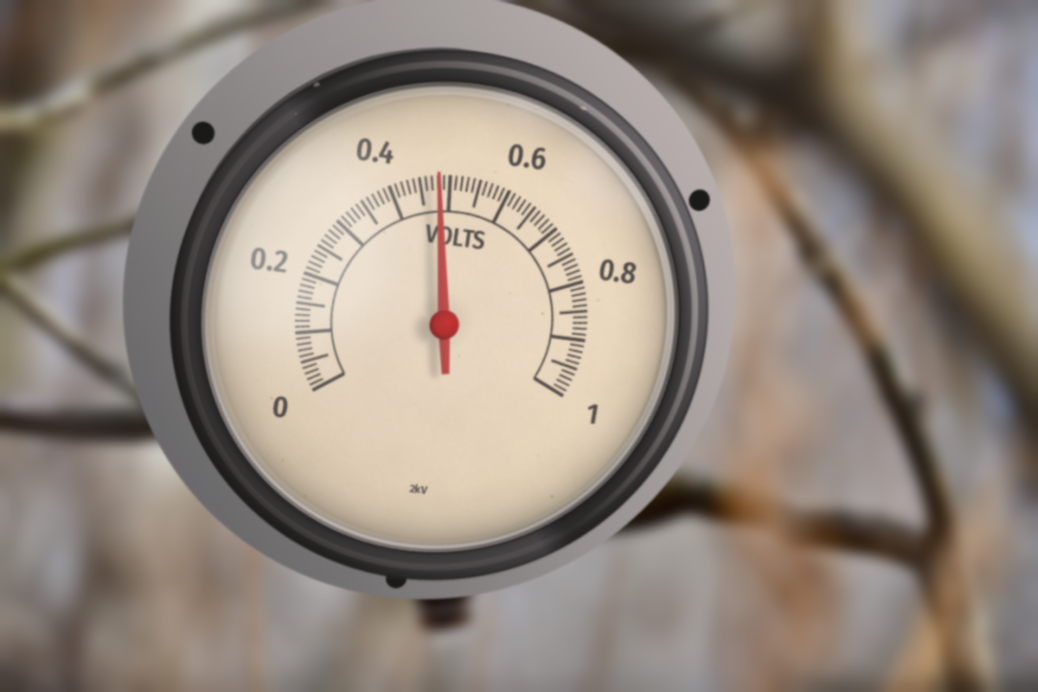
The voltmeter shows 0.48 V
